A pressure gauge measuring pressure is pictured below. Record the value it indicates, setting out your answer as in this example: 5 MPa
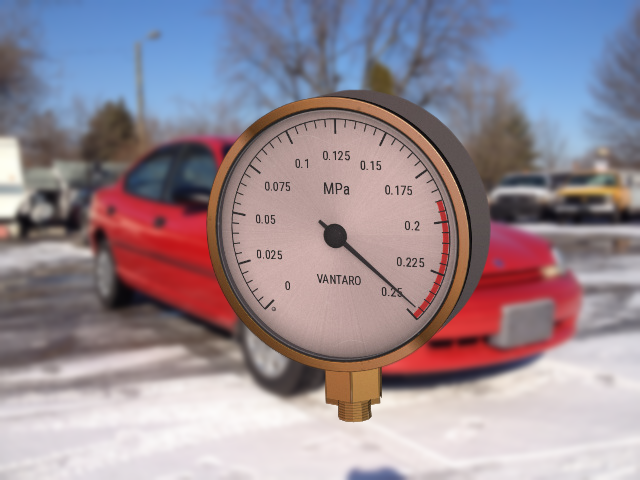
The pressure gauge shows 0.245 MPa
